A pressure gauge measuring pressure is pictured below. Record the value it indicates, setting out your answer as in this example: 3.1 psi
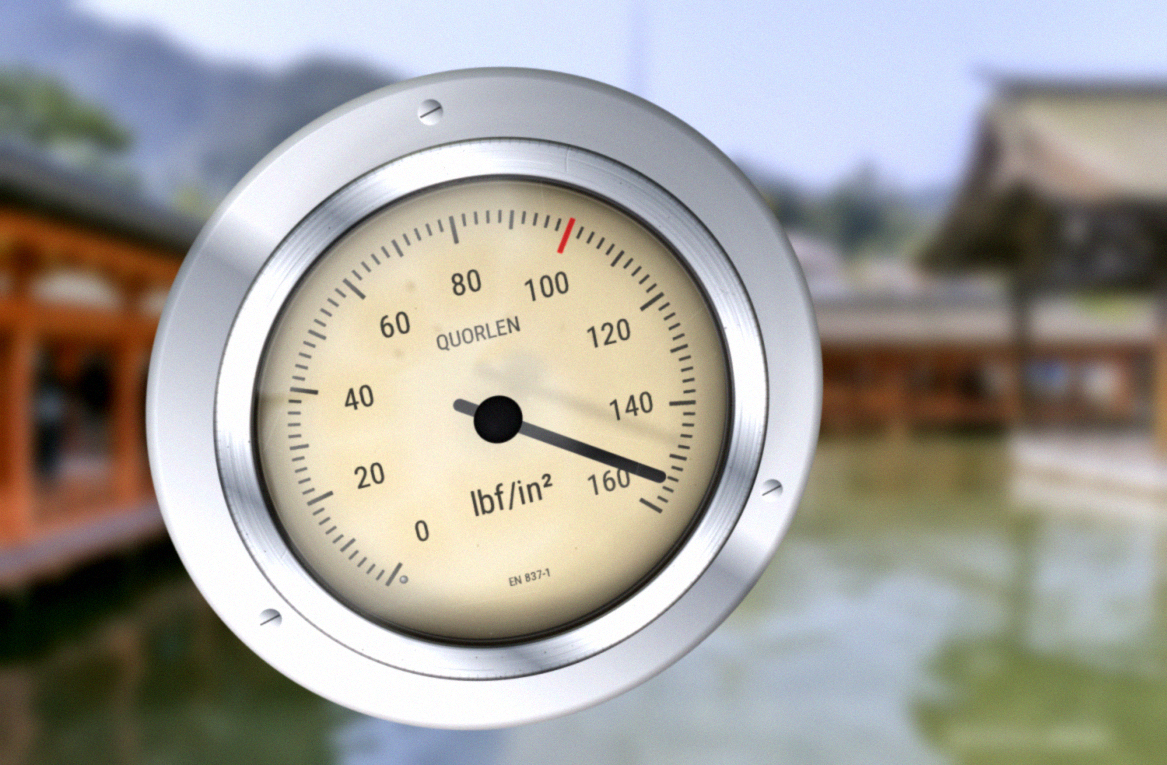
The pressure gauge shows 154 psi
